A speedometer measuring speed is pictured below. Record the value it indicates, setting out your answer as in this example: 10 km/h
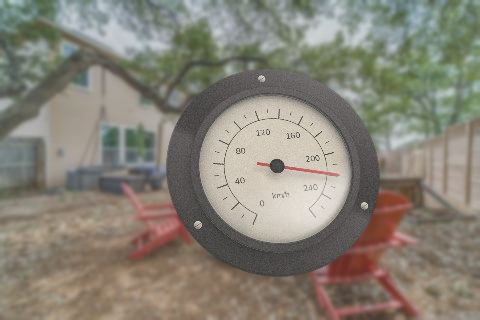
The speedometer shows 220 km/h
